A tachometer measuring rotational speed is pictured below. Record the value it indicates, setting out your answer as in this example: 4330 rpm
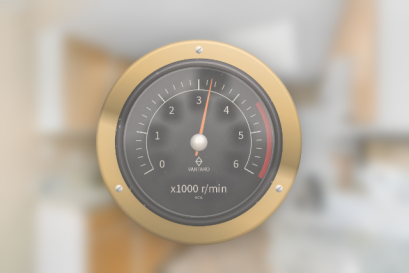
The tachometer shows 3300 rpm
